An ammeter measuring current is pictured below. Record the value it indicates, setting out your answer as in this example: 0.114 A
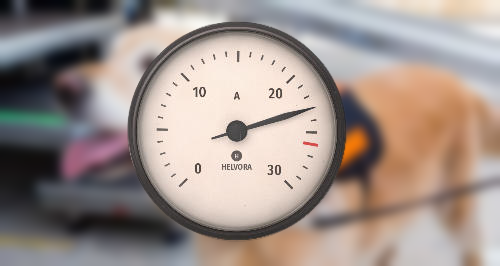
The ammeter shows 23 A
